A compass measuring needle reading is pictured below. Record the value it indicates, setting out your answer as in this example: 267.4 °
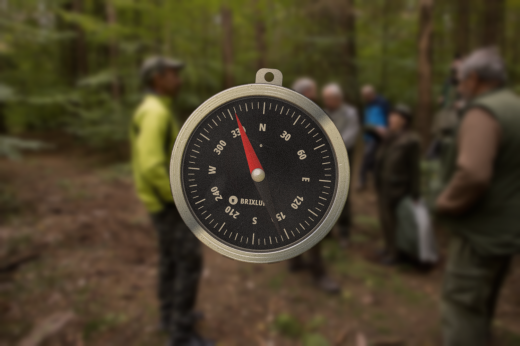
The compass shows 335 °
